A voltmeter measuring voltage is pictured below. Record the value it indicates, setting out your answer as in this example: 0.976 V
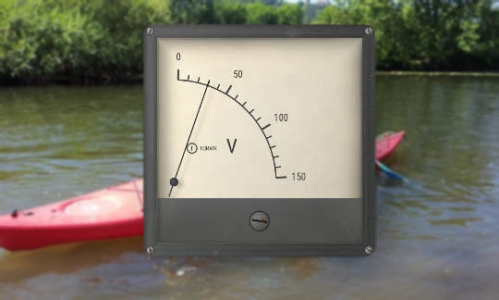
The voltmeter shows 30 V
